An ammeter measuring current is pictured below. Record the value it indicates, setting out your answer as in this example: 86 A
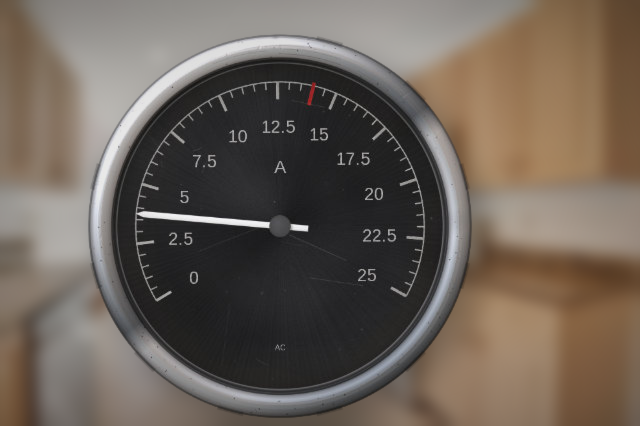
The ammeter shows 3.75 A
